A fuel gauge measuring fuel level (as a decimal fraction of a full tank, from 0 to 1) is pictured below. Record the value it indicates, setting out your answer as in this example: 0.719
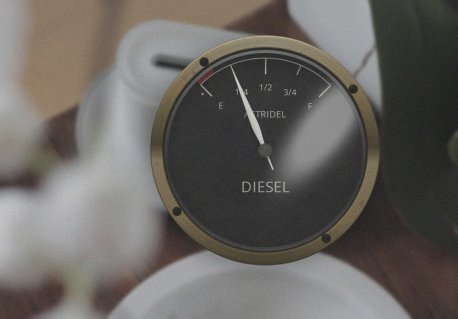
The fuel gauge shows 0.25
